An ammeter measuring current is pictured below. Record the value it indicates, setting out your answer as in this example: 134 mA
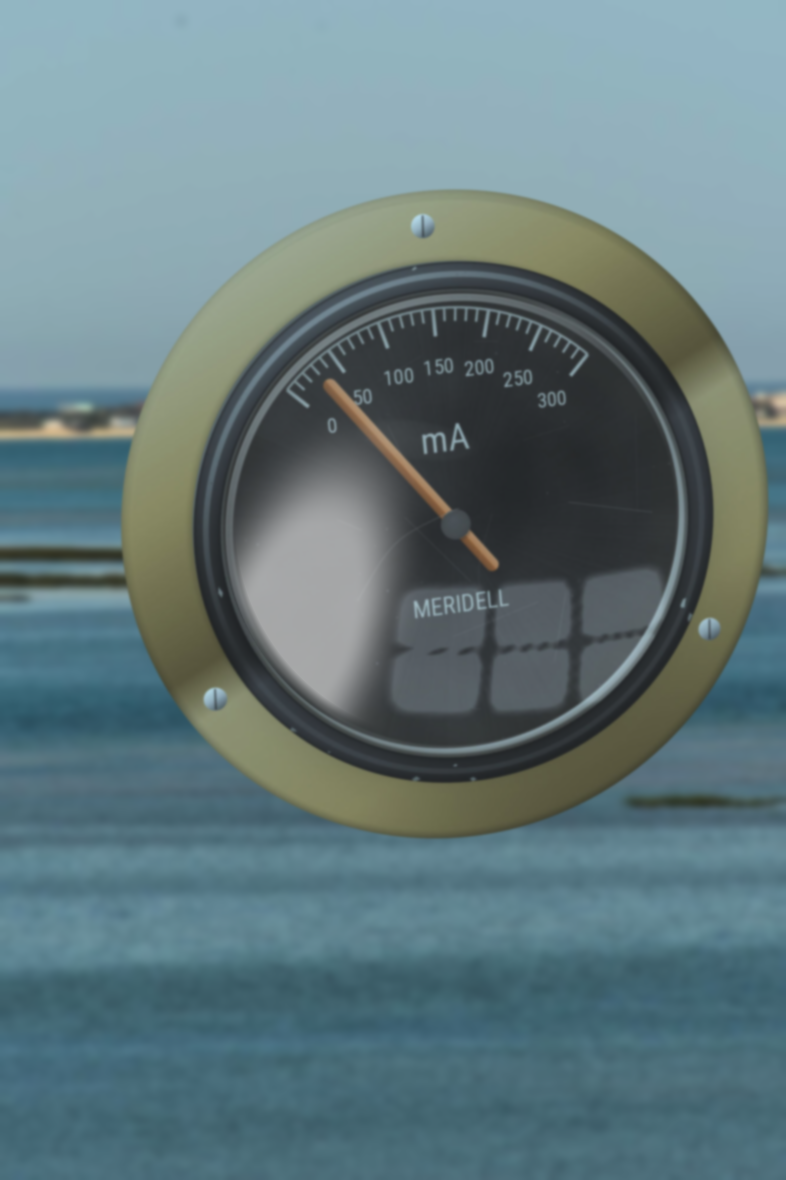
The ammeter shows 30 mA
